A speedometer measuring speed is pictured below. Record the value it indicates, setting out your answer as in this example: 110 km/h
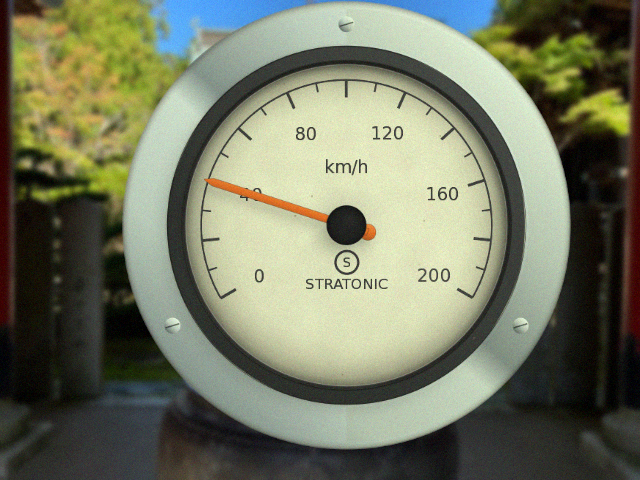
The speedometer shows 40 km/h
